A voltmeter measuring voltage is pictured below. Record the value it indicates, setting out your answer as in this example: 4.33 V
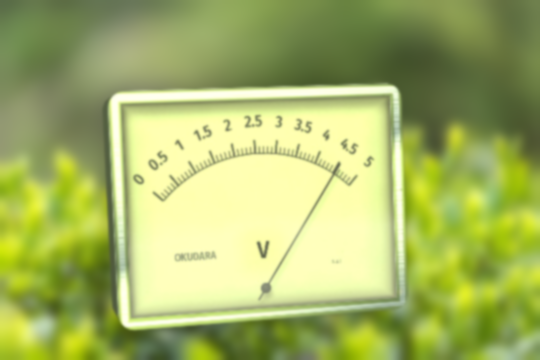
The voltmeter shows 4.5 V
